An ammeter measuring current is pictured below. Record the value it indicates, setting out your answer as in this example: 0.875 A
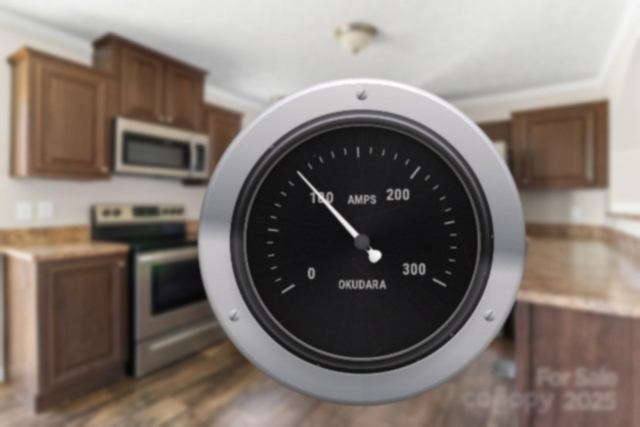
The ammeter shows 100 A
